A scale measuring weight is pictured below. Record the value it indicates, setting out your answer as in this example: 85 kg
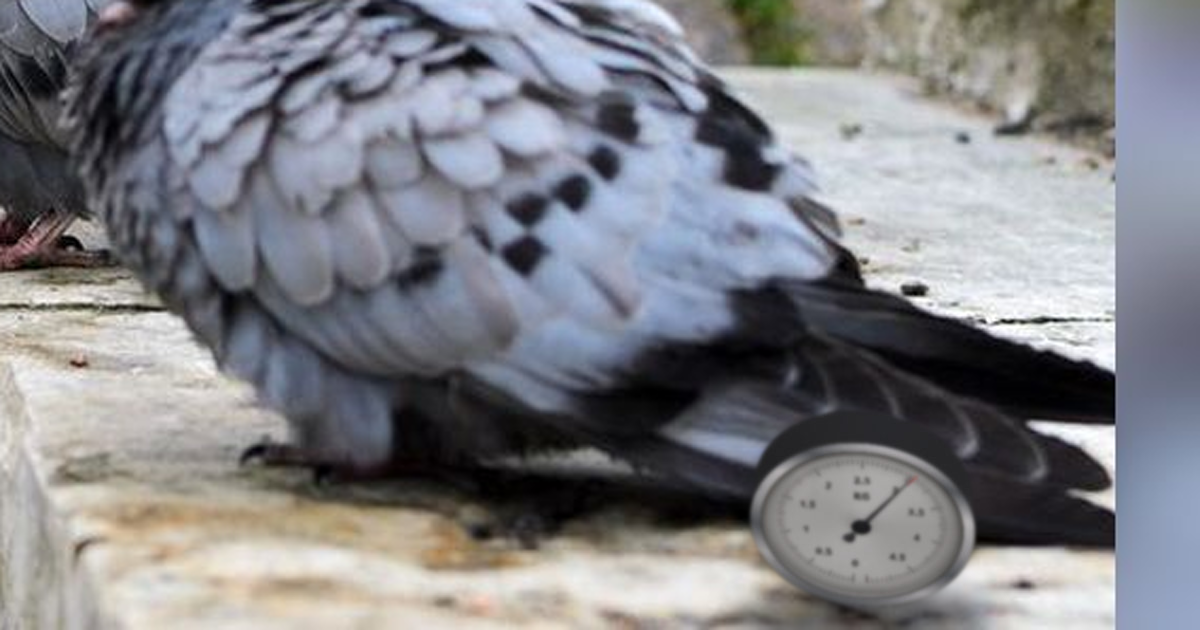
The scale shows 3 kg
